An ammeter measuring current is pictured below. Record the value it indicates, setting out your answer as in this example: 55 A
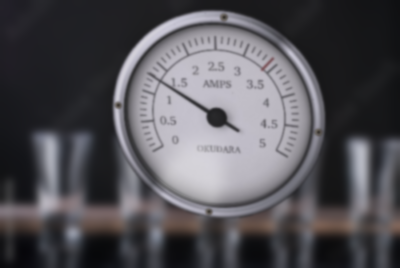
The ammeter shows 1.3 A
